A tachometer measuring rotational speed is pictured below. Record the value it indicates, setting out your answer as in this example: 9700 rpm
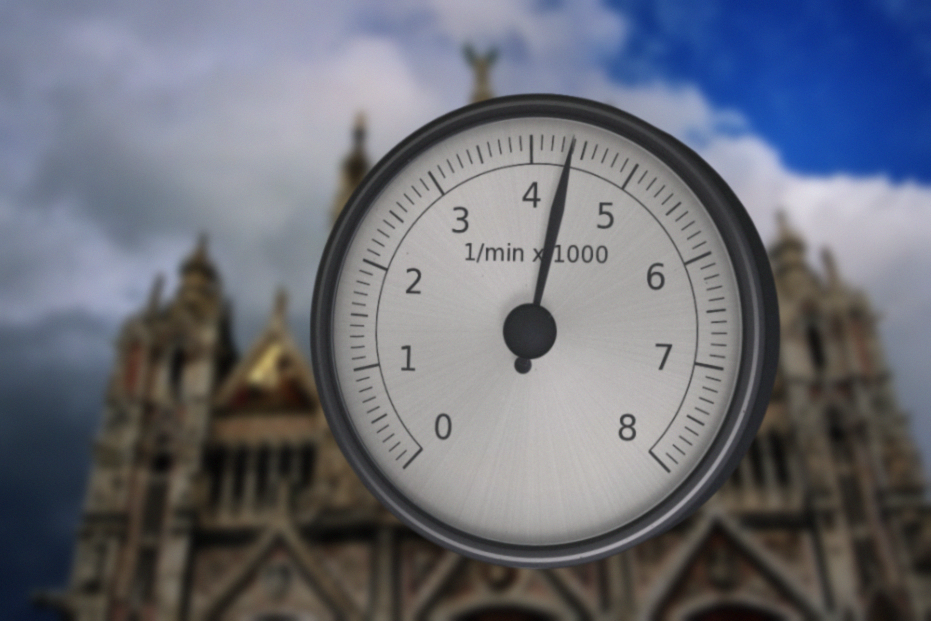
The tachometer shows 4400 rpm
